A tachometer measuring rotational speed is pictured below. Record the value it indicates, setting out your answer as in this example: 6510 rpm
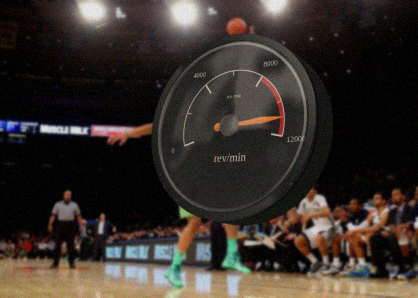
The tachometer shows 11000 rpm
